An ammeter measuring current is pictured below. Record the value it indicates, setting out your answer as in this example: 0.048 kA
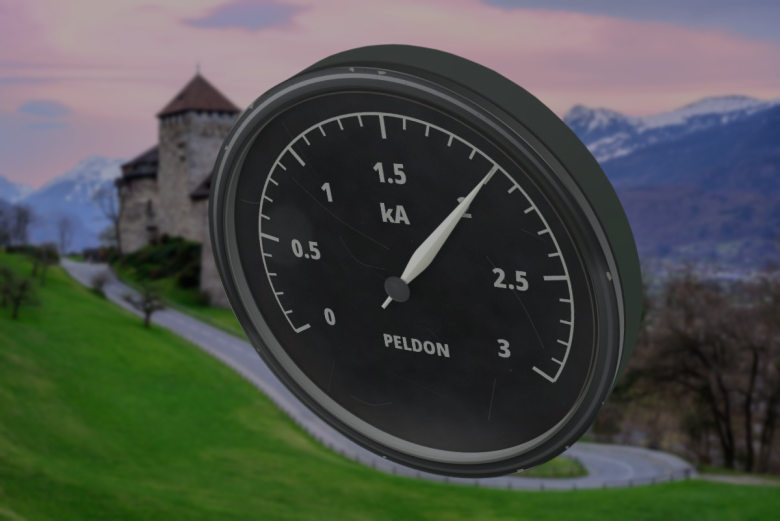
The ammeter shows 2 kA
